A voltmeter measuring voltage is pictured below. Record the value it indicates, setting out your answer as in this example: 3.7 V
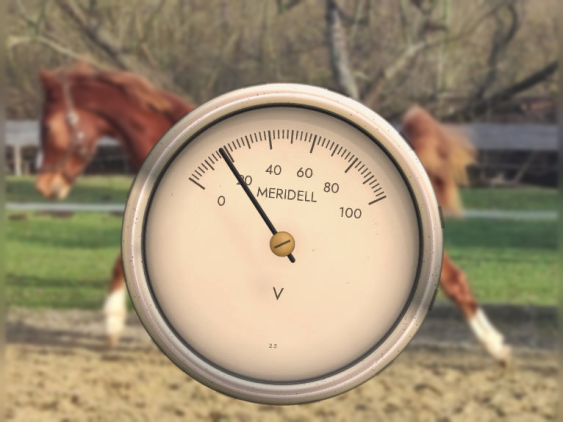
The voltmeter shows 18 V
